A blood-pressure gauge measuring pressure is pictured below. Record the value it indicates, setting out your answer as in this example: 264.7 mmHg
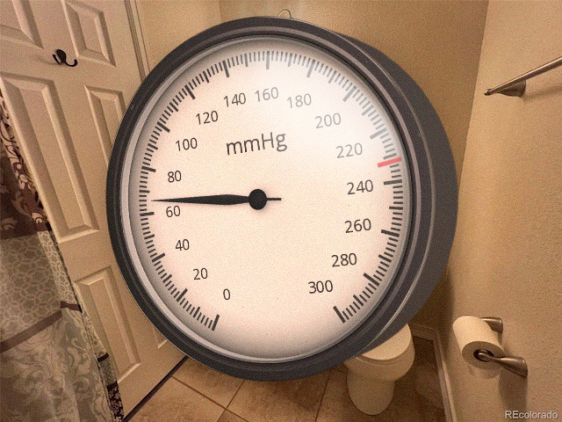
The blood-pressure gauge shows 66 mmHg
